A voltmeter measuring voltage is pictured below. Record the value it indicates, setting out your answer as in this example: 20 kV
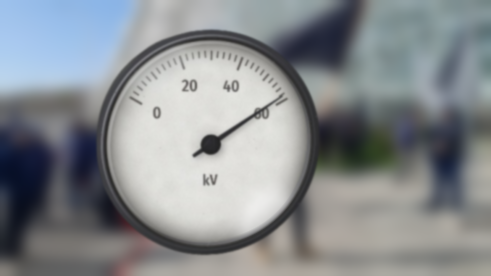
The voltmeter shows 58 kV
